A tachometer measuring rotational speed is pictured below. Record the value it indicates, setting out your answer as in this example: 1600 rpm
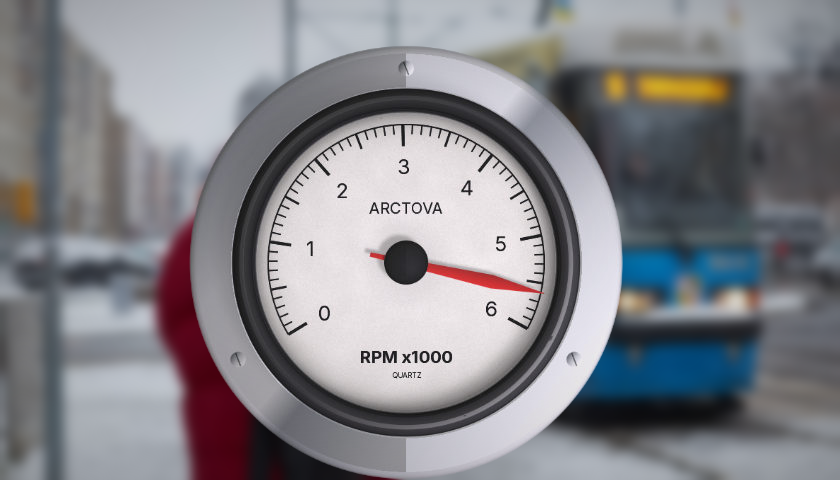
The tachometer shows 5600 rpm
